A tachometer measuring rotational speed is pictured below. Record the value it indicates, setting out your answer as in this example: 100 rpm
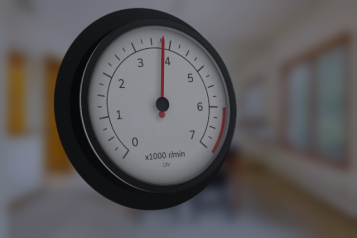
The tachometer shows 3750 rpm
